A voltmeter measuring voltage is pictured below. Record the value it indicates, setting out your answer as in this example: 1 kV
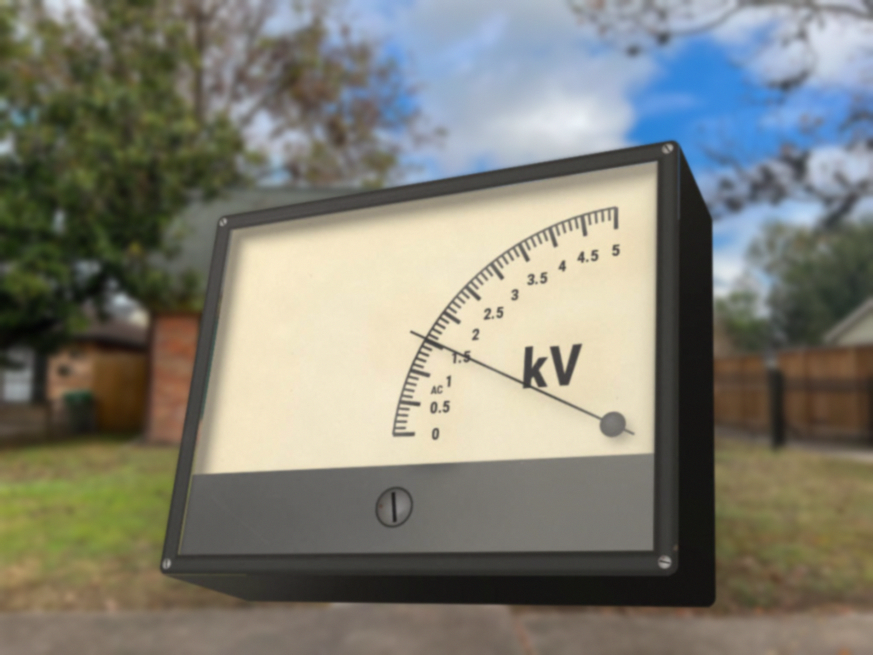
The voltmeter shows 1.5 kV
